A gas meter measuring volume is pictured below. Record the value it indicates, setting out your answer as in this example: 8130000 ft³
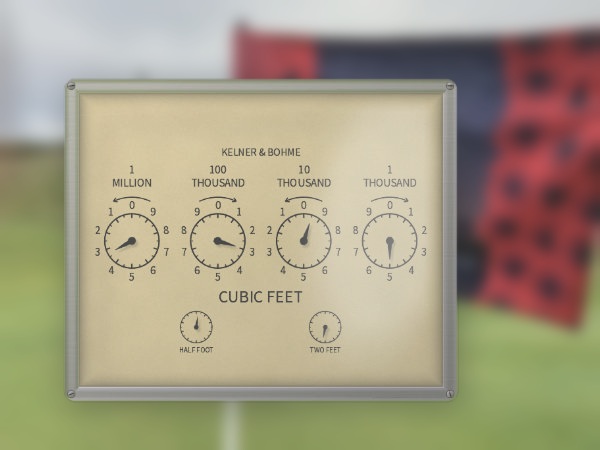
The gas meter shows 329500 ft³
